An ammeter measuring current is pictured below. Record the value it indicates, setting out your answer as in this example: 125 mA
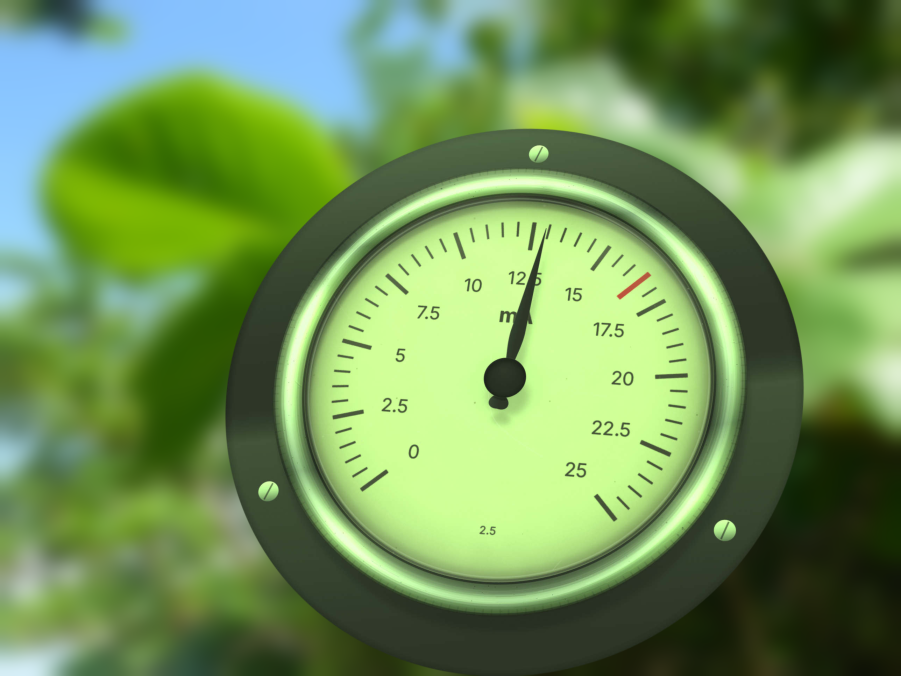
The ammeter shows 13 mA
